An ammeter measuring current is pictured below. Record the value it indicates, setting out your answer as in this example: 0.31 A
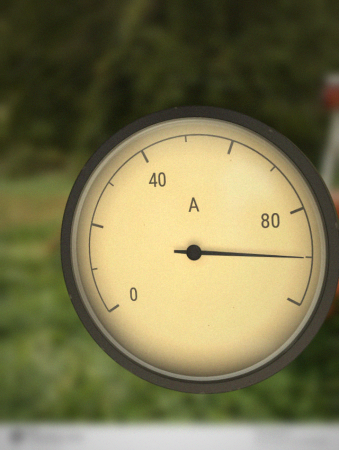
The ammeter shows 90 A
